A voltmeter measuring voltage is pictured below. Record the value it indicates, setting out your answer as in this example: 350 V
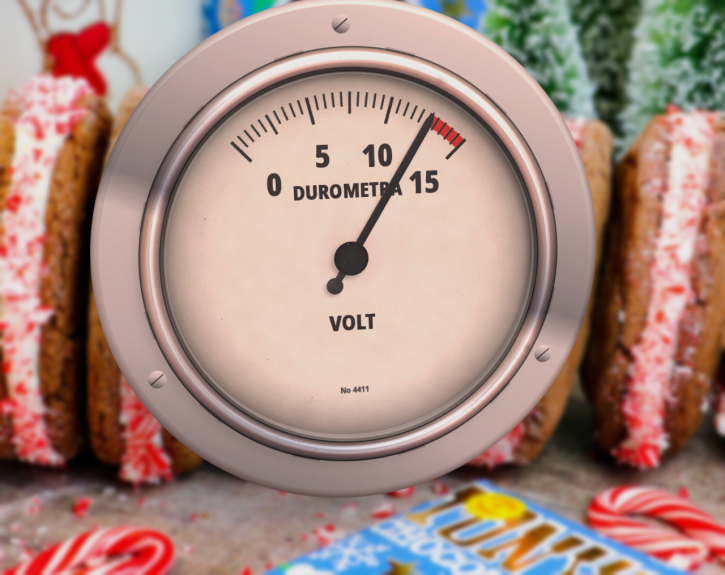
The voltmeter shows 12.5 V
